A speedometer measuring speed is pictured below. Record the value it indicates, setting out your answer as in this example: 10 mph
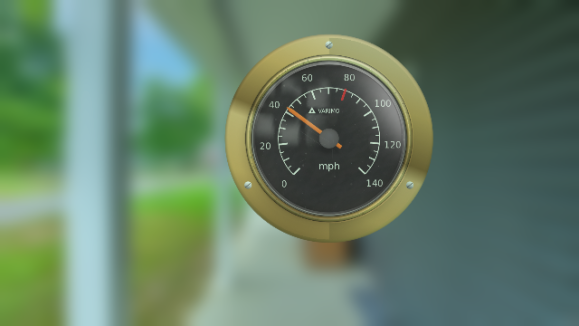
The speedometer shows 42.5 mph
